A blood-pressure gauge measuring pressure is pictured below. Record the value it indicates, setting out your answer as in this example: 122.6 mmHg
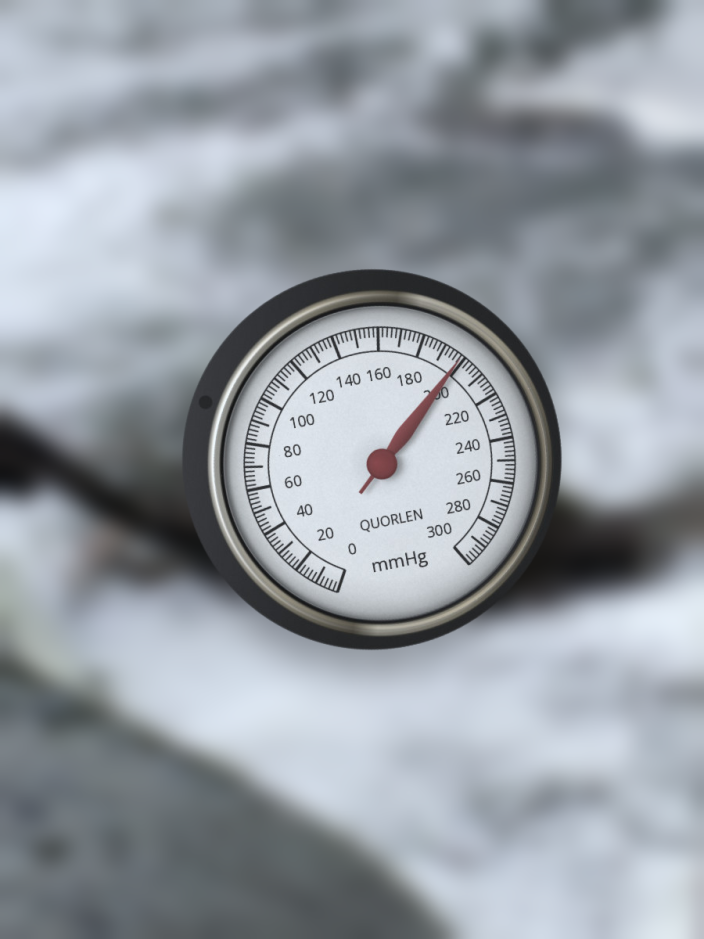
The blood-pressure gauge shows 198 mmHg
